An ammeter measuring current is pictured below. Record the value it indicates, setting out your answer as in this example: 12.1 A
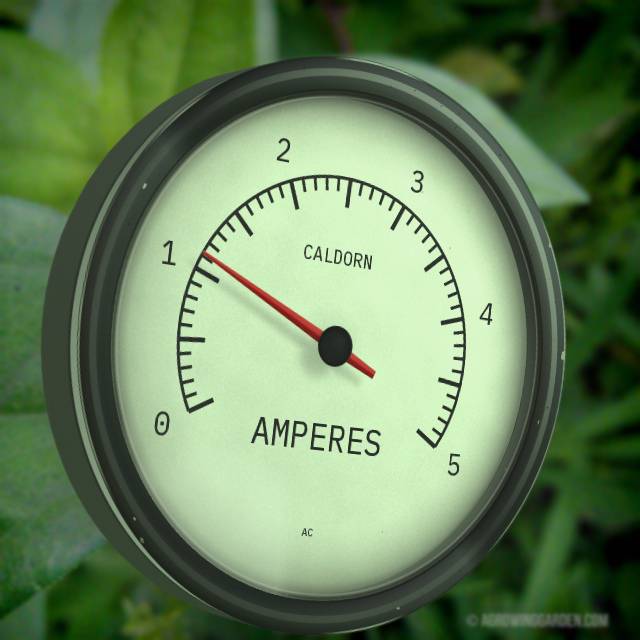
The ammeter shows 1.1 A
